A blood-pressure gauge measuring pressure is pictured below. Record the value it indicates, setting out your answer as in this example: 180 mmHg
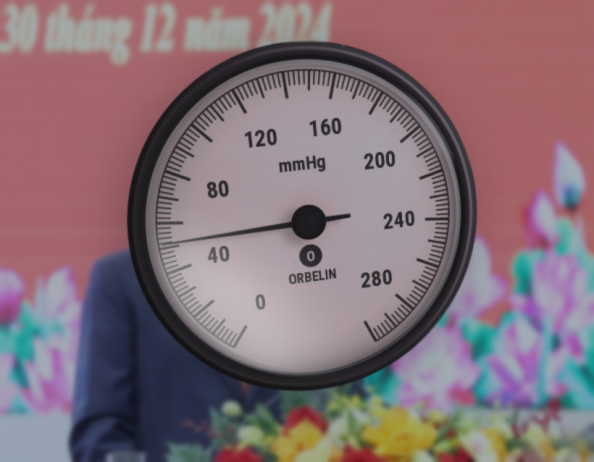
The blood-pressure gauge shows 52 mmHg
